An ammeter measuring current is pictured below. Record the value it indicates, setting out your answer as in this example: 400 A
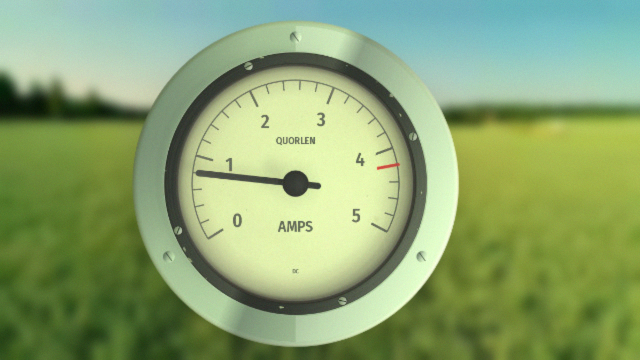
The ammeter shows 0.8 A
